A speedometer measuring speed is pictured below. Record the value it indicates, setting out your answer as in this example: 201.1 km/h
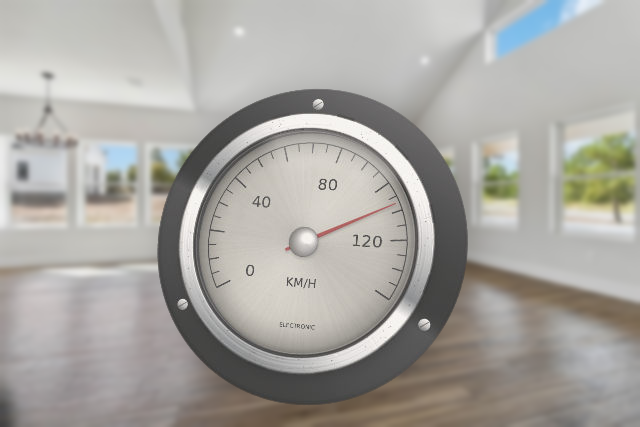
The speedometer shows 107.5 km/h
